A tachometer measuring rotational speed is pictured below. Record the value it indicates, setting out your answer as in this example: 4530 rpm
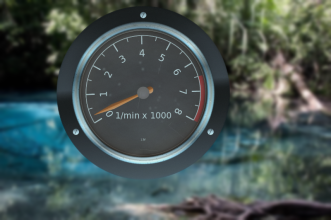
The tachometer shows 250 rpm
